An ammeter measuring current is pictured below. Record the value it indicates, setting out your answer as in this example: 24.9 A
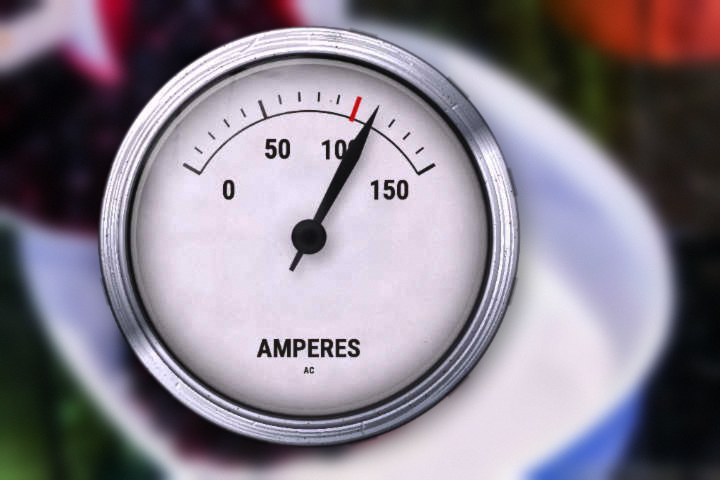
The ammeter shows 110 A
